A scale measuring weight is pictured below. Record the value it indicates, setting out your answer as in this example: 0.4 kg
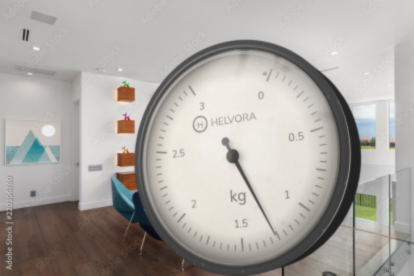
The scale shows 1.25 kg
